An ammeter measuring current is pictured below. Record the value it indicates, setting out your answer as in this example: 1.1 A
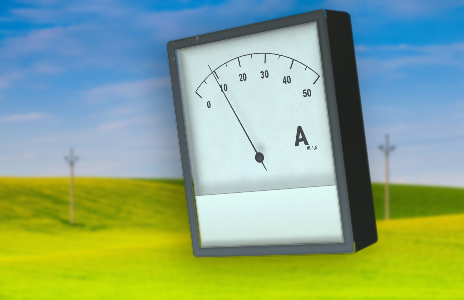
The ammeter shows 10 A
